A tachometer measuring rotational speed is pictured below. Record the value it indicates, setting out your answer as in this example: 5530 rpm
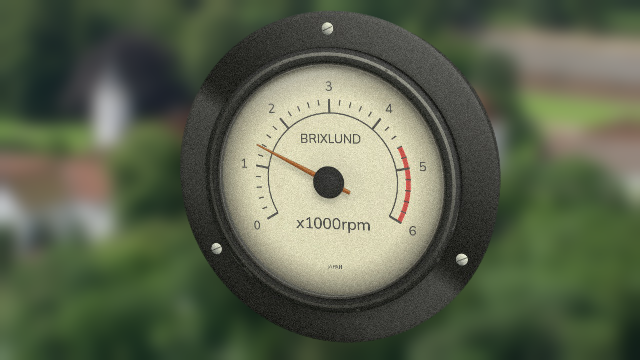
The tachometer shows 1400 rpm
